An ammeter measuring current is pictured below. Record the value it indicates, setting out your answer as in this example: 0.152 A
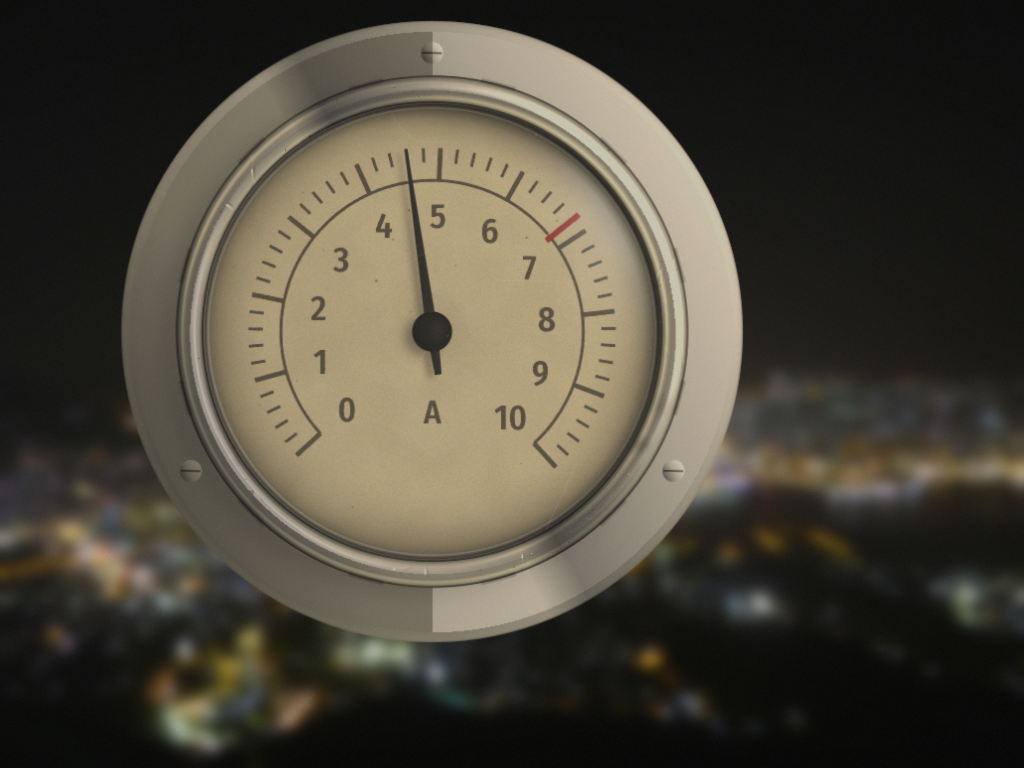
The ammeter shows 4.6 A
